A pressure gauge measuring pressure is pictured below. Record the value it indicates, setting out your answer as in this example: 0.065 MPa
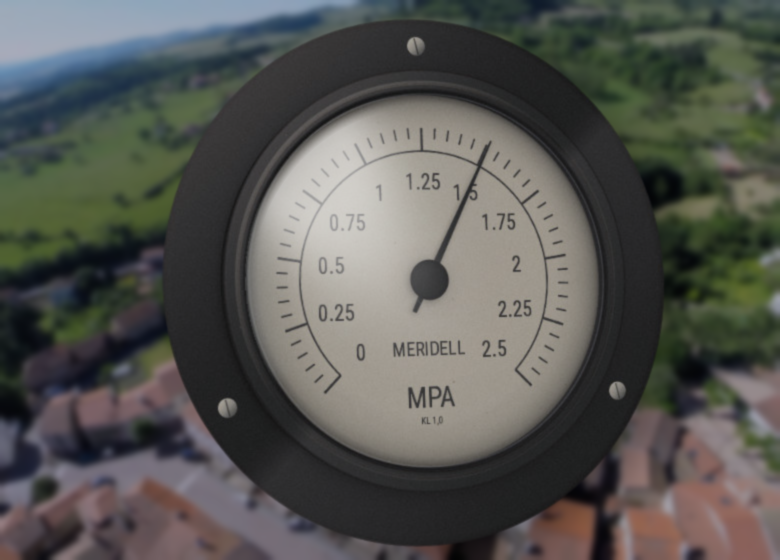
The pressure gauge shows 1.5 MPa
